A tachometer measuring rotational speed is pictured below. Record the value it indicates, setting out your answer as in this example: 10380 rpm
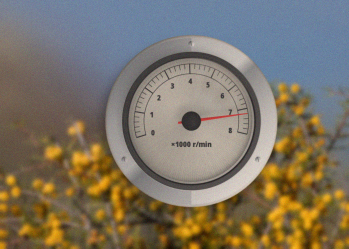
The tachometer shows 7200 rpm
